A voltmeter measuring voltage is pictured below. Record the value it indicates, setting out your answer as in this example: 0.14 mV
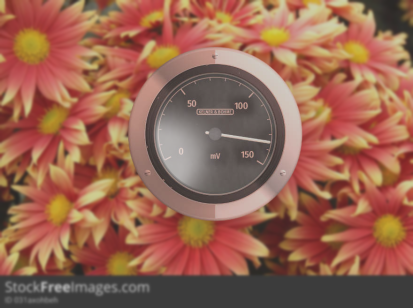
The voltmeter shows 135 mV
